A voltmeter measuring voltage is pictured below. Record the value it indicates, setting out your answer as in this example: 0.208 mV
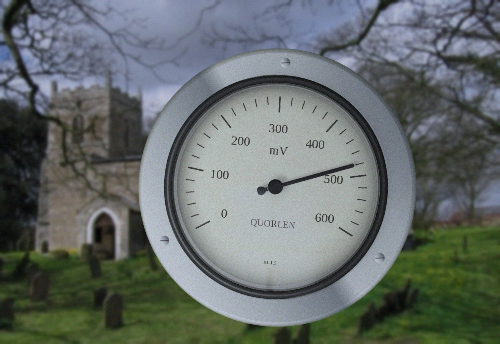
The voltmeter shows 480 mV
